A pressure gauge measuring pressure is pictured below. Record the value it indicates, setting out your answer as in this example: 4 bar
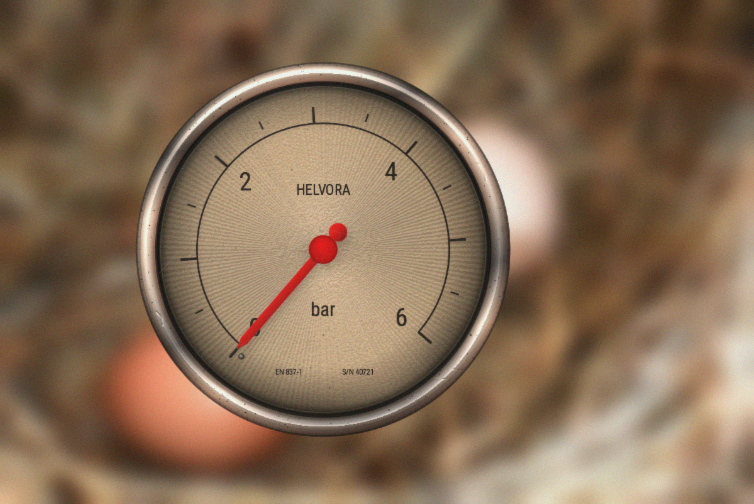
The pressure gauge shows 0 bar
